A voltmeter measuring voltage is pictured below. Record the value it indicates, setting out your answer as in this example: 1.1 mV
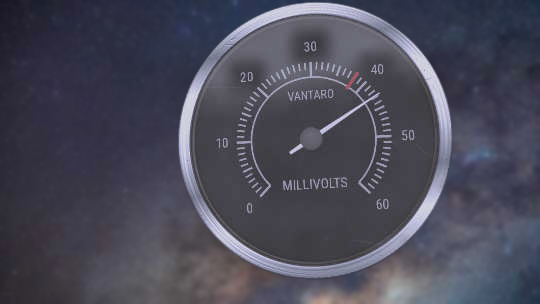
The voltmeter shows 43 mV
